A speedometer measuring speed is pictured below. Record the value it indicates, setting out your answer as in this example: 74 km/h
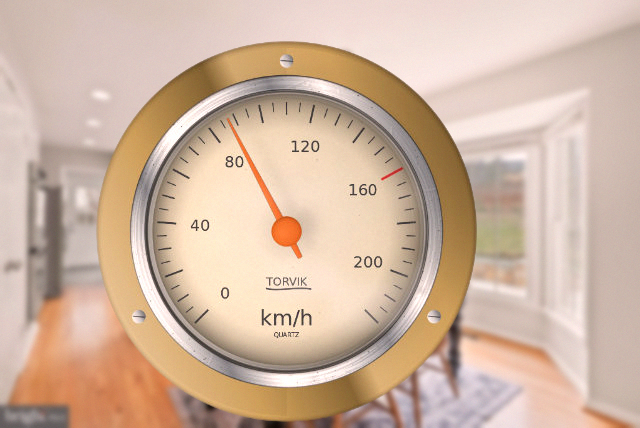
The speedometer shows 87.5 km/h
